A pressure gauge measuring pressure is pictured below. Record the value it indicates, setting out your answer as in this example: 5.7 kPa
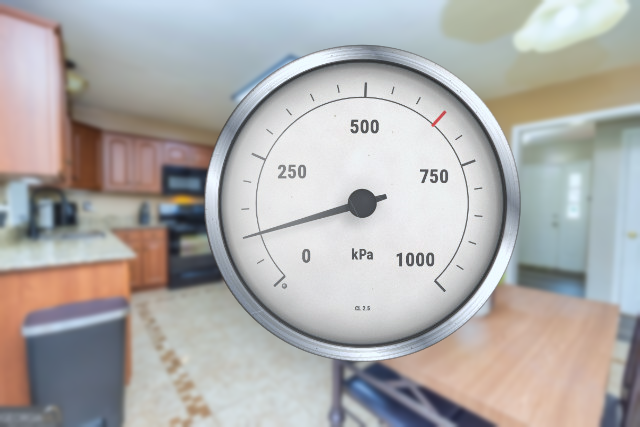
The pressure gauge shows 100 kPa
